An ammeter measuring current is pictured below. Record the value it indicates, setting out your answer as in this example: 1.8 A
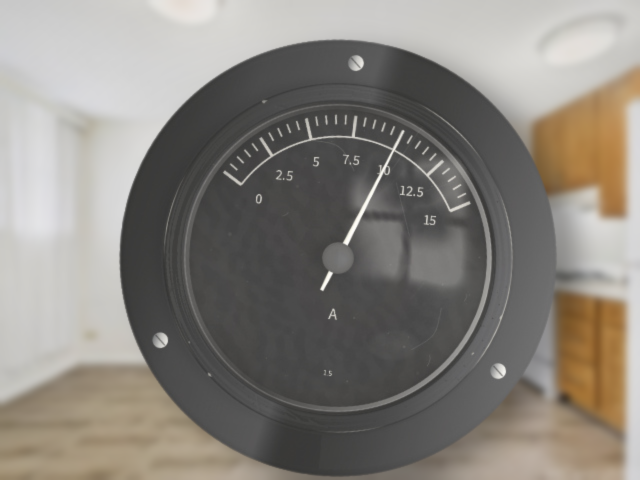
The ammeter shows 10 A
